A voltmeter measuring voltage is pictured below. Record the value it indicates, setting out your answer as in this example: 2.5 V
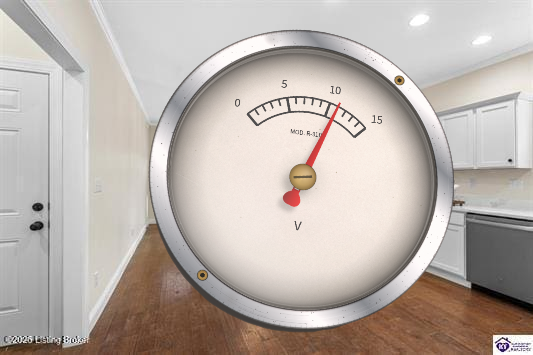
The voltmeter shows 11 V
